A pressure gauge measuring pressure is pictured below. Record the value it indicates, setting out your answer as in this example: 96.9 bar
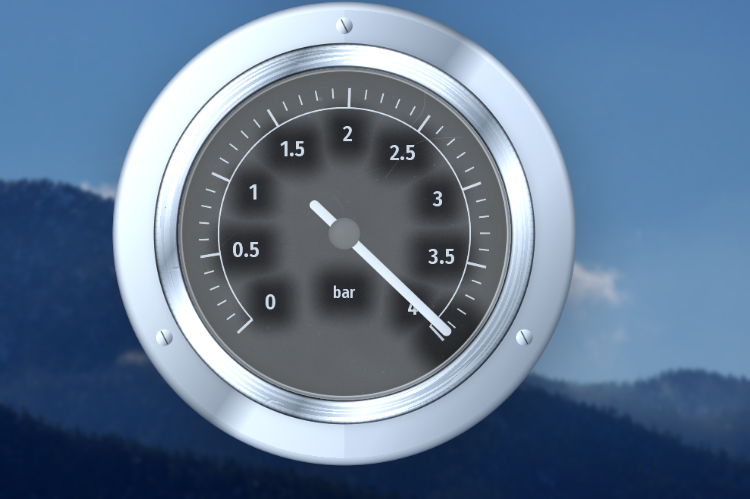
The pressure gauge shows 3.95 bar
